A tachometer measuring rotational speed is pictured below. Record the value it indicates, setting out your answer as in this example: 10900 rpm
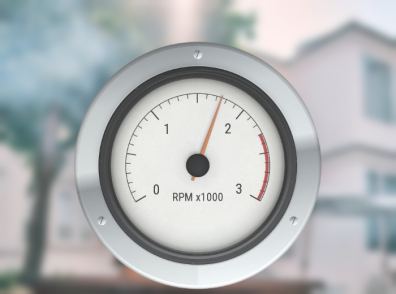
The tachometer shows 1750 rpm
